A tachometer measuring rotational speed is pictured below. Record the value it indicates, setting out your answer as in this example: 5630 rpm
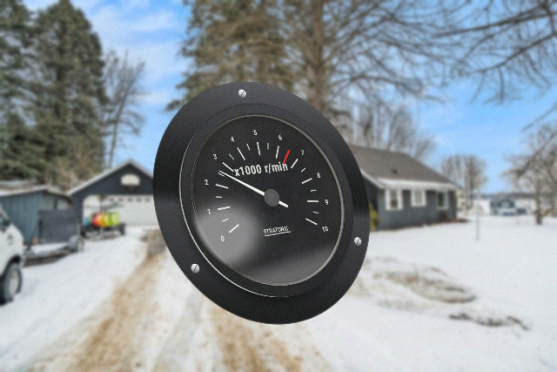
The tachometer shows 2500 rpm
